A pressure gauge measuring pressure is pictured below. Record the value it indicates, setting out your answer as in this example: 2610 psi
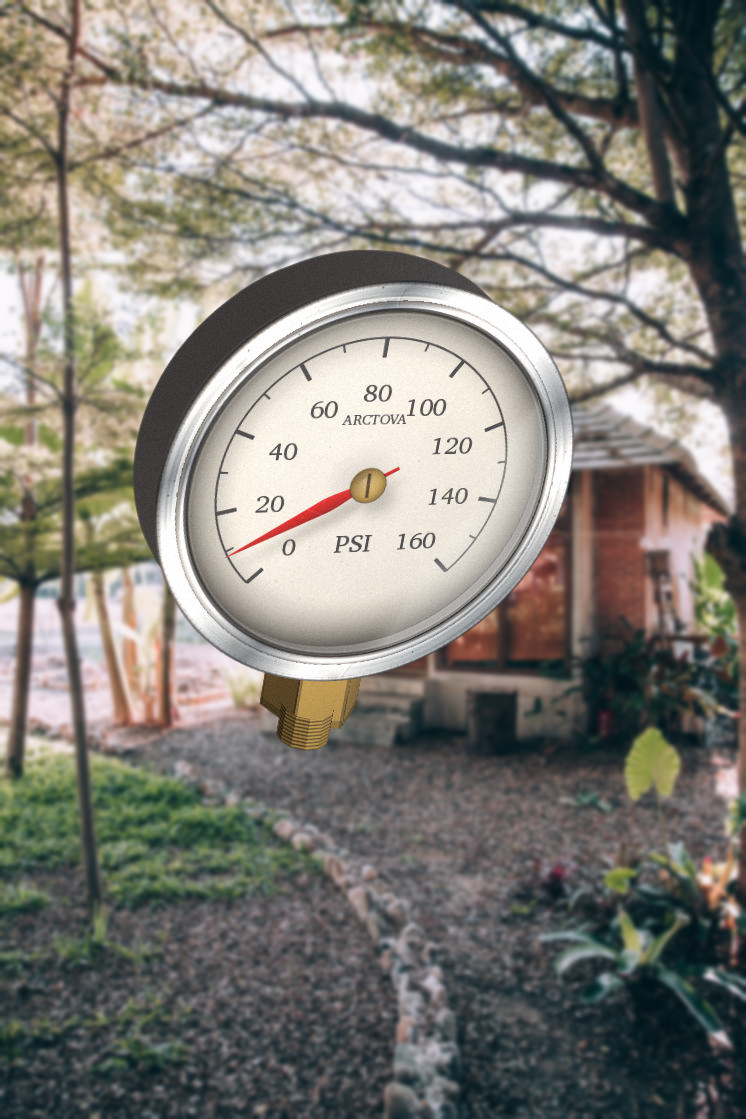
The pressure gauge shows 10 psi
